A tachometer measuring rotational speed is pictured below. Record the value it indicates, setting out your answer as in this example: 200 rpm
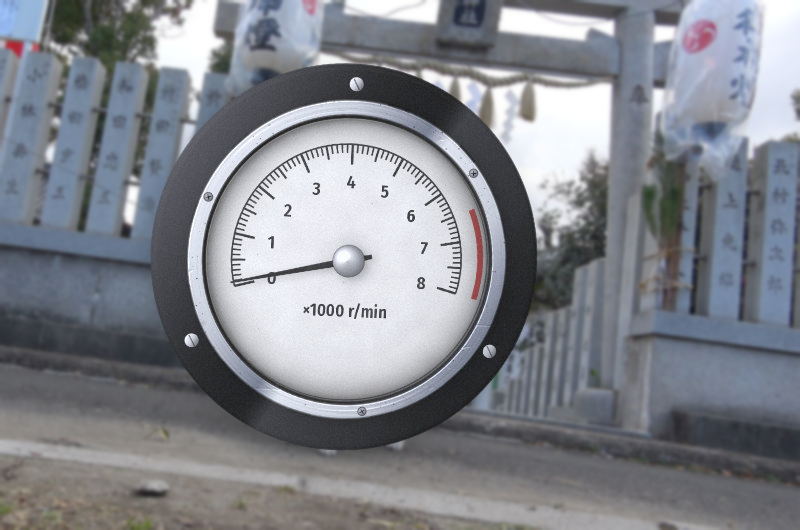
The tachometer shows 100 rpm
